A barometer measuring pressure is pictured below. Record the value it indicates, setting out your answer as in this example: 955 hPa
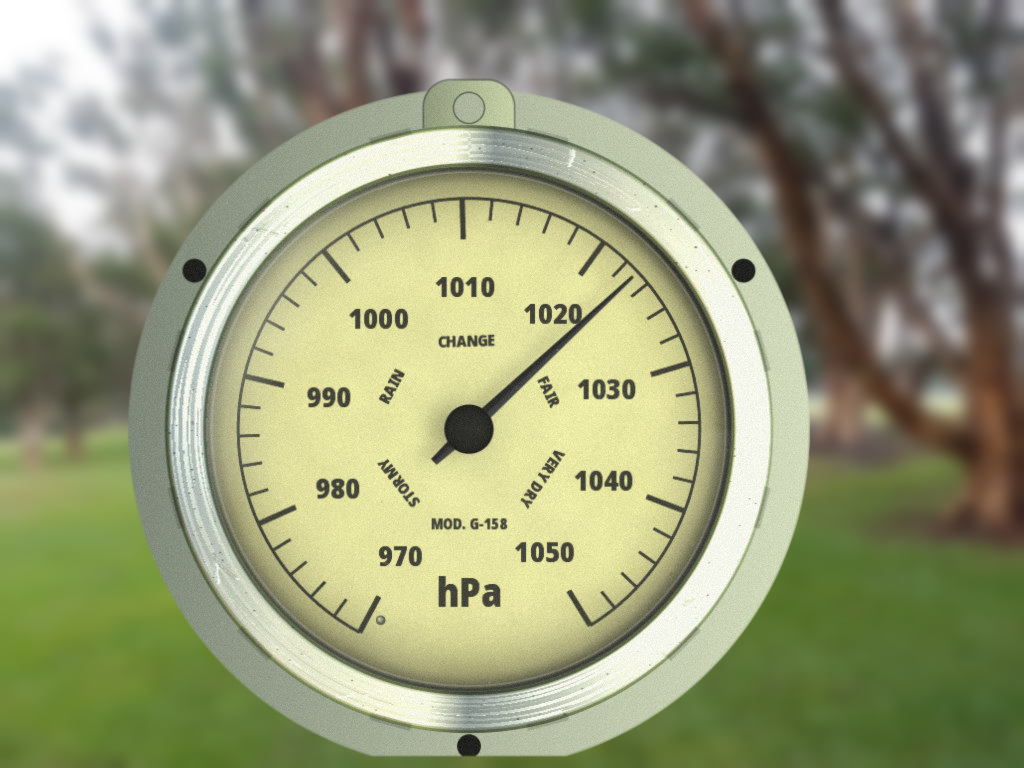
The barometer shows 1023 hPa
